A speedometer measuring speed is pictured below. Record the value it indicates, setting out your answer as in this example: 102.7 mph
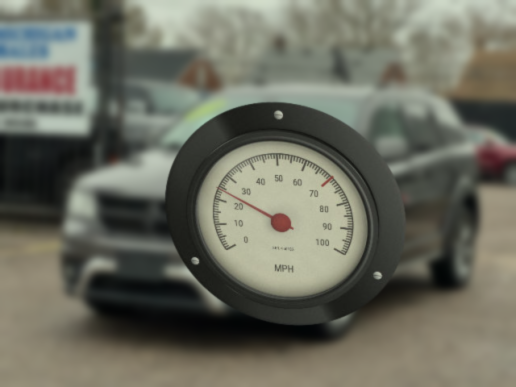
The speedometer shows 25 mph
